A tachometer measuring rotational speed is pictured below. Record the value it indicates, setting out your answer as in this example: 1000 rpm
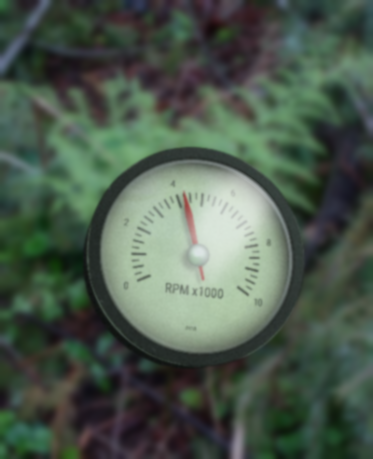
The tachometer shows 4250 rpm
